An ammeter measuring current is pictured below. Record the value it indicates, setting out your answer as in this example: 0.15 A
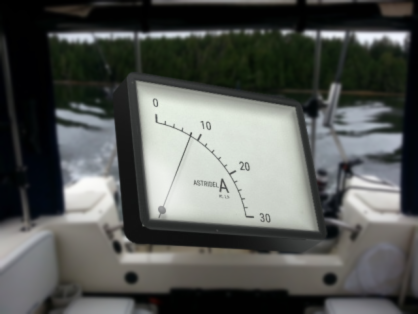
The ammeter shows 8 A
